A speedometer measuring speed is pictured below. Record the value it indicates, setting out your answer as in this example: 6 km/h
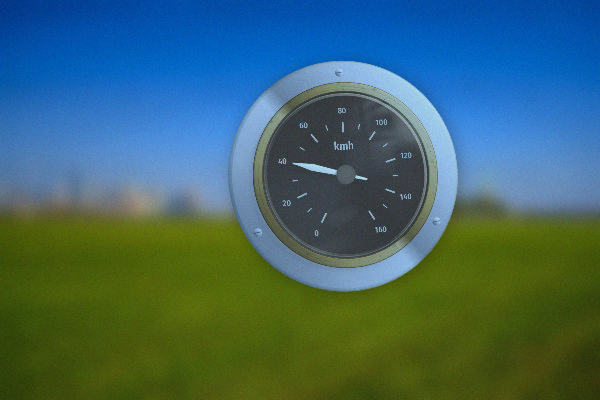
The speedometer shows 40 km/h
